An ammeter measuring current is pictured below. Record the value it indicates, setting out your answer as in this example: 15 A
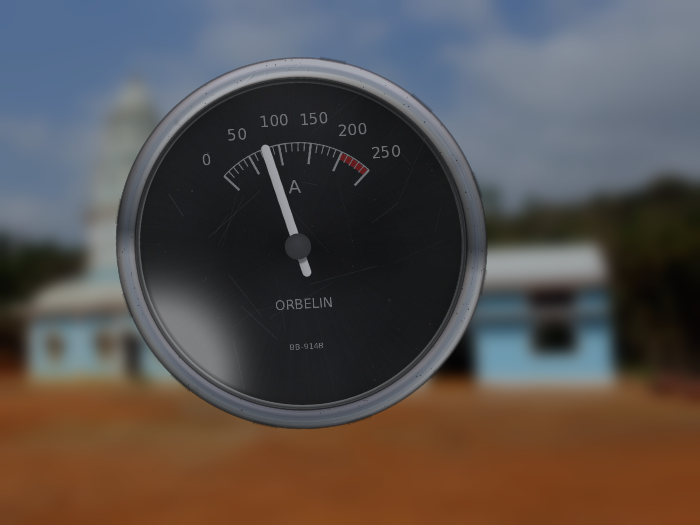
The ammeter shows 80 A
